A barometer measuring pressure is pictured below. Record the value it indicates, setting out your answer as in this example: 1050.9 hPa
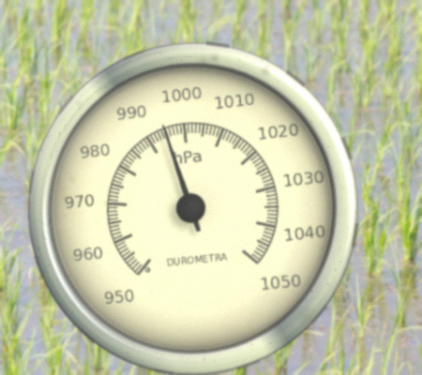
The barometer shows 995 hPa
